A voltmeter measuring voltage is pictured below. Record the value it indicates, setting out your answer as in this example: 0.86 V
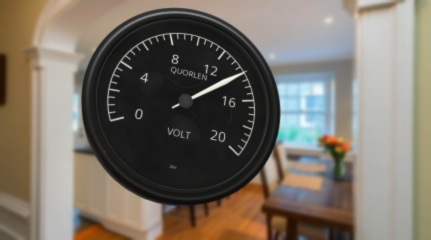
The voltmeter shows 14 V
